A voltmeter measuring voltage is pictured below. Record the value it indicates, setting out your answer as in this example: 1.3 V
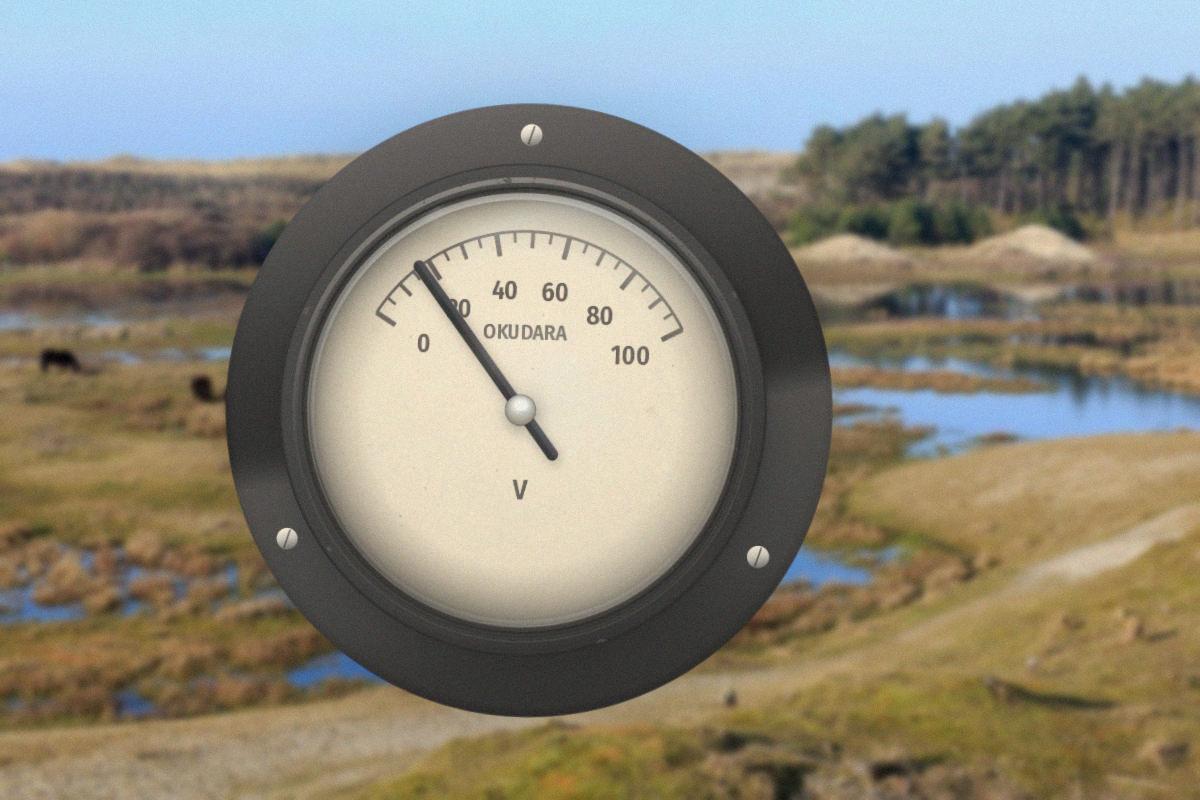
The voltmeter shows 17.5 V
